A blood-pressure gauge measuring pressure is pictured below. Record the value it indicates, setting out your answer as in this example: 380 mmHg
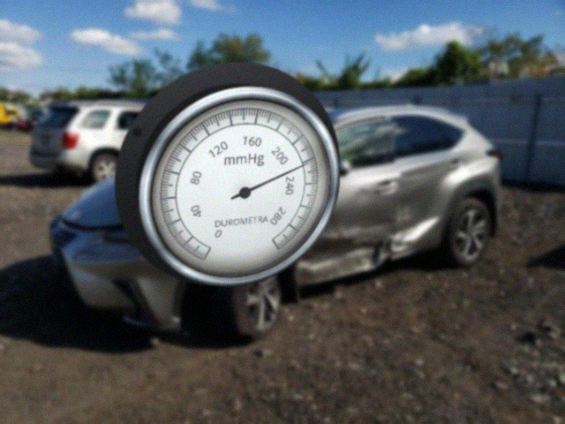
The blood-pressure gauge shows 220 mmHg
